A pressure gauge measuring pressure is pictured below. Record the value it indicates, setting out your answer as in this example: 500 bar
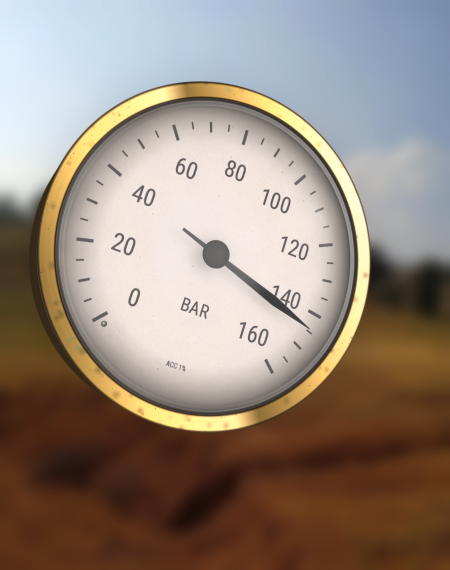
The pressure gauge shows 145 bar
